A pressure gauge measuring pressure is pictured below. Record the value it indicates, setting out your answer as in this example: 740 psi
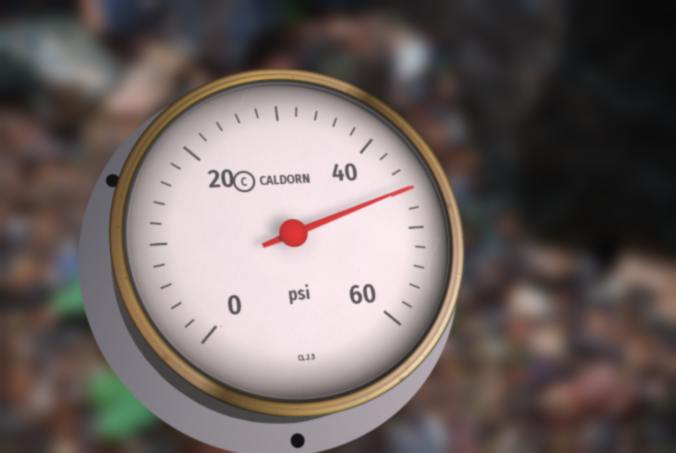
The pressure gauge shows 46 psi
